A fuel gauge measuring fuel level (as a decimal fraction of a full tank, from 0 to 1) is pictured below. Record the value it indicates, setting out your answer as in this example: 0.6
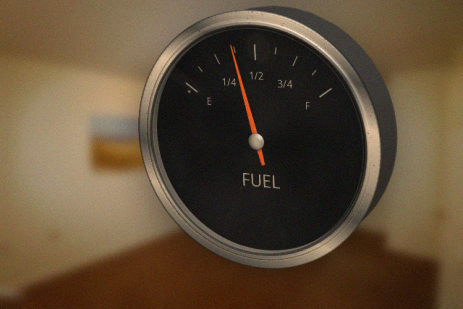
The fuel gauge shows 0.375
